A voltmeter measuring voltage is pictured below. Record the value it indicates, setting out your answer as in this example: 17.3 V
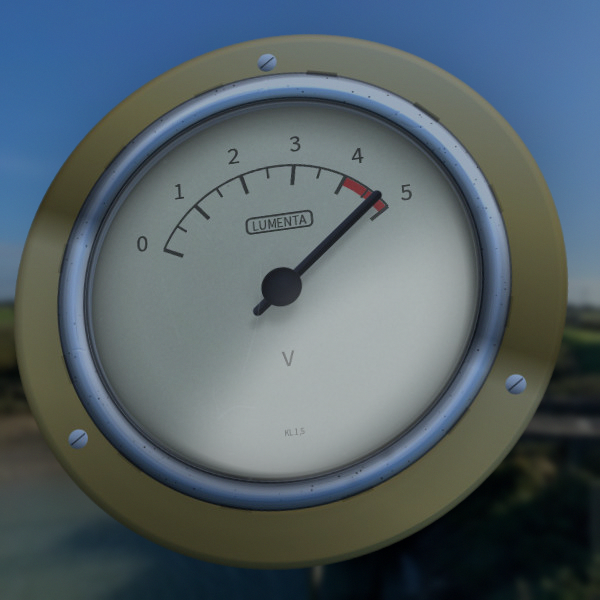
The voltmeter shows 4.75 V
